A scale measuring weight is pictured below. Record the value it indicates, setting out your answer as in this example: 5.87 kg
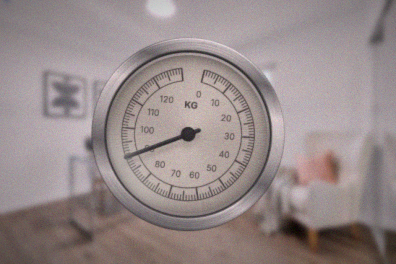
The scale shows 90 kg
